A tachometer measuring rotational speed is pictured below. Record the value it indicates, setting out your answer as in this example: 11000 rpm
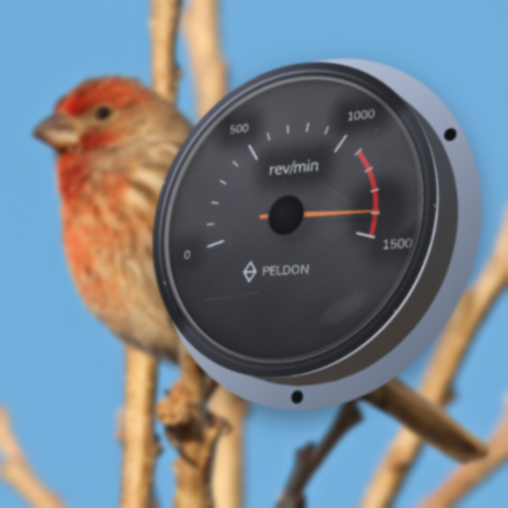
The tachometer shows 1400 rpm
